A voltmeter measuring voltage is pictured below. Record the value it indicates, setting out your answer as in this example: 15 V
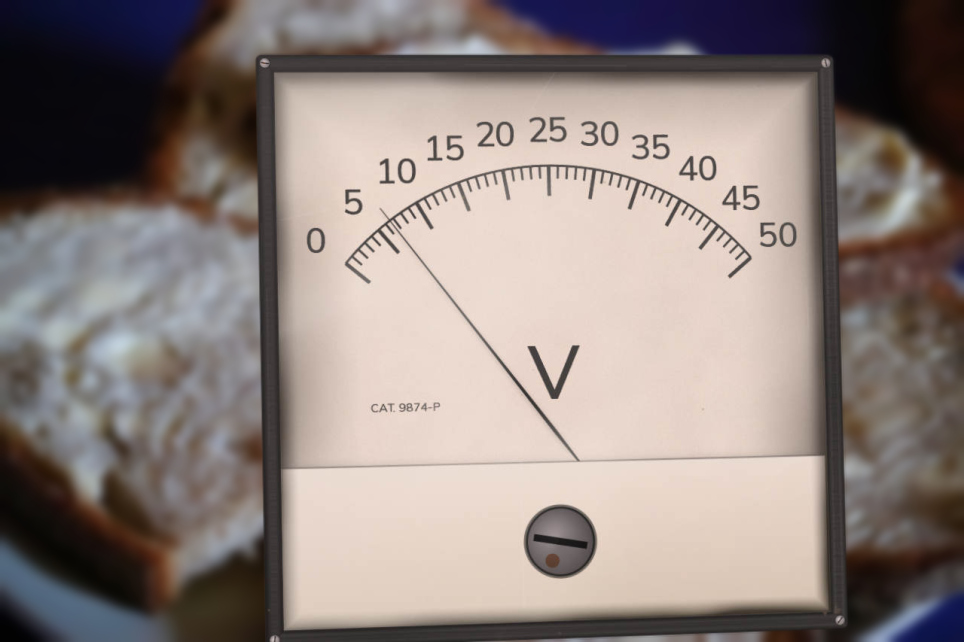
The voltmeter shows 6.5 V
